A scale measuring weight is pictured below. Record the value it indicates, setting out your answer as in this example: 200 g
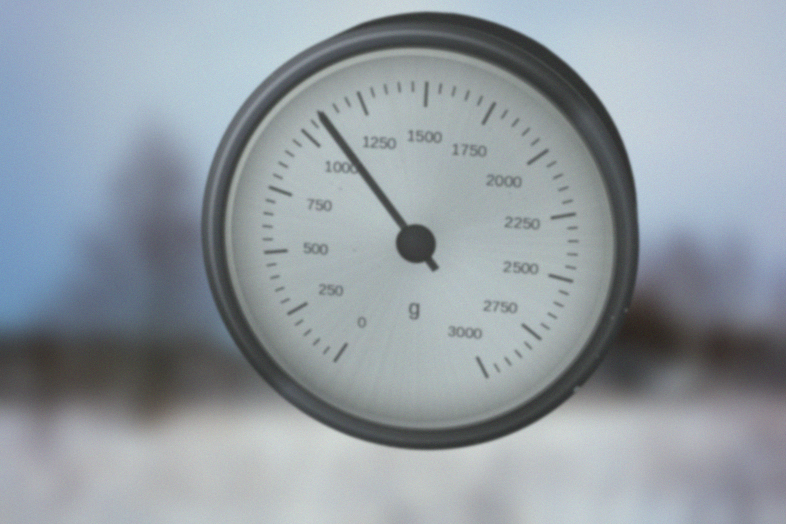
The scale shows 1100 g
